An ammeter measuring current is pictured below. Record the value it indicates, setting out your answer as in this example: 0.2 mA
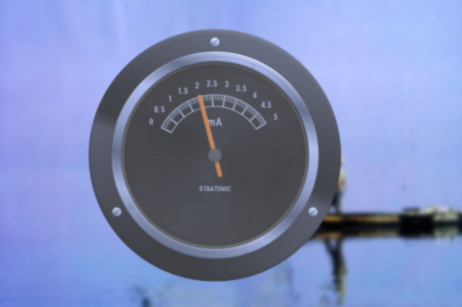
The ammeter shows 2 mA
